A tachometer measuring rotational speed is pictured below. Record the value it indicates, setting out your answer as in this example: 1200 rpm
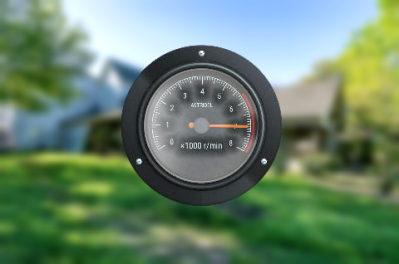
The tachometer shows 7000 rpm
